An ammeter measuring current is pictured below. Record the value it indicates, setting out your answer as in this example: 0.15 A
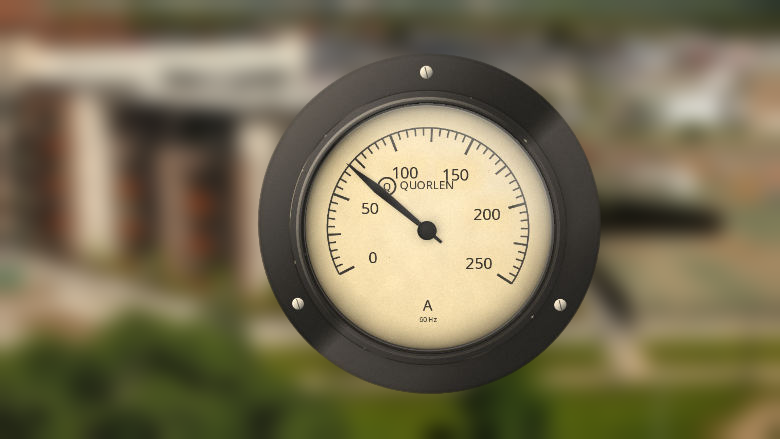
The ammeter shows 70 A
